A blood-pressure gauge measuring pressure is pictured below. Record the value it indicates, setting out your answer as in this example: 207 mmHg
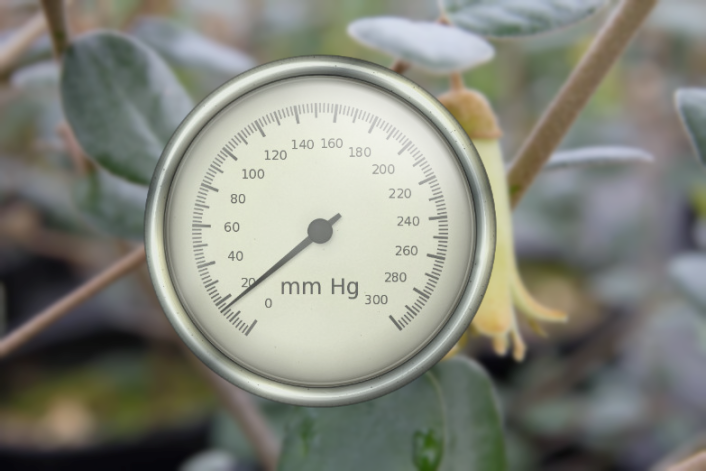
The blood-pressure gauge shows 16 mmHg
